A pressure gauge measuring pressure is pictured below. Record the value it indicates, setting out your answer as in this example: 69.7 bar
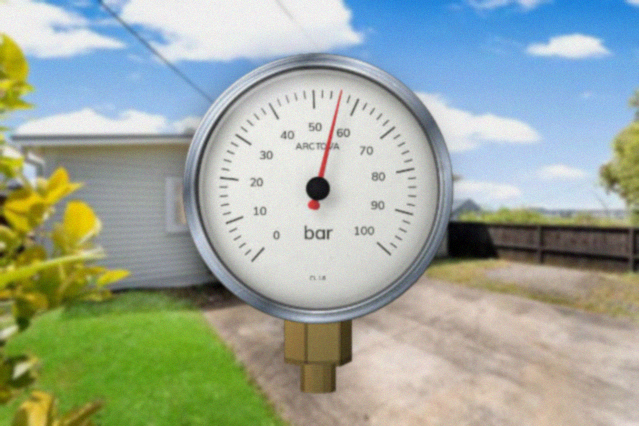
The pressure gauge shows 56 bar
